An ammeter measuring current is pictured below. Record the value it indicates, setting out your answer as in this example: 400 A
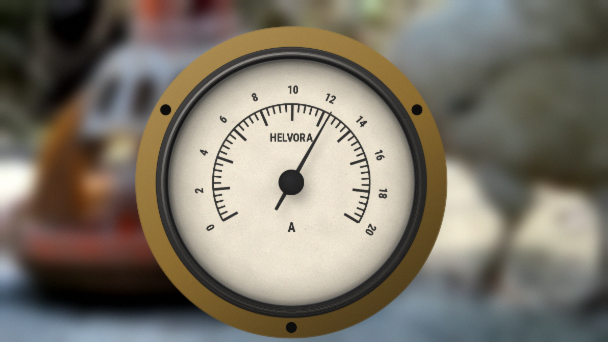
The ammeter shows 12.4 A
